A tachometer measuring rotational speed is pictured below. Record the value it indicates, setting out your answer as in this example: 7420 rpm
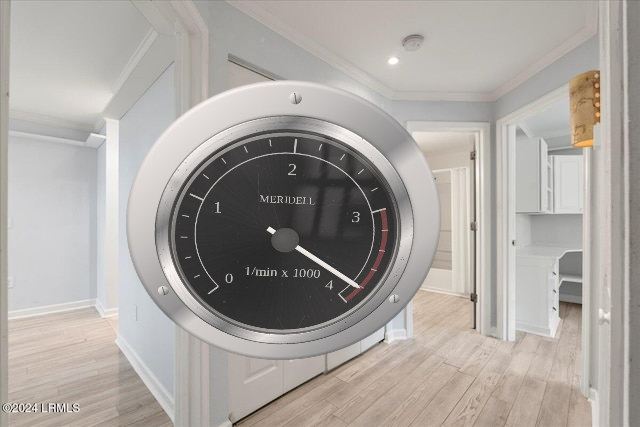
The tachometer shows 3800 rpm
